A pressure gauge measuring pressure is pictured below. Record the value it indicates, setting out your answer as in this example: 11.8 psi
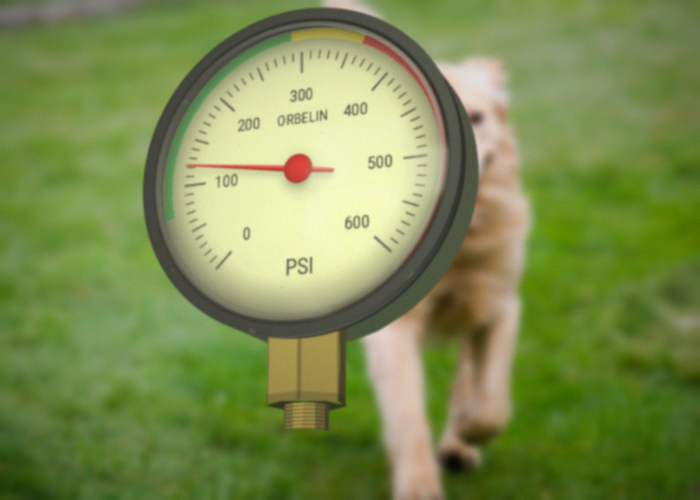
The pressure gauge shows 120 psi
